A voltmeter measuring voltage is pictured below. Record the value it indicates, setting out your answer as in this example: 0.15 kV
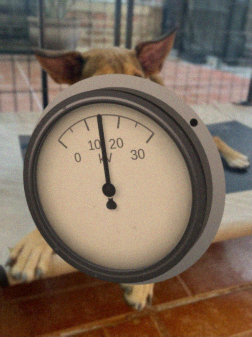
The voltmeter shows 15 kV
